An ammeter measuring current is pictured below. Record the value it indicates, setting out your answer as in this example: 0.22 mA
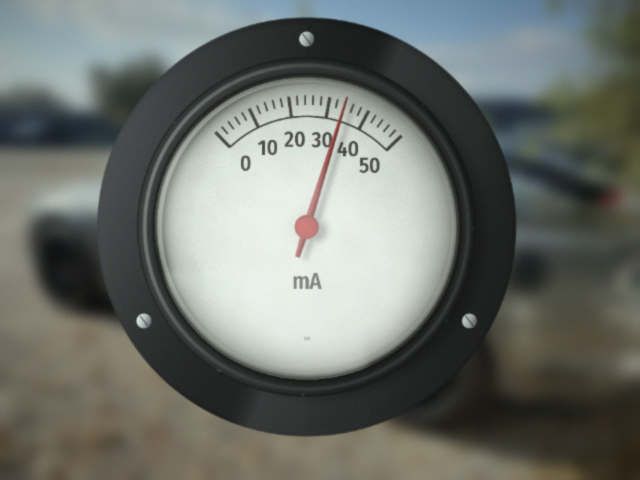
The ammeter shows 34 mA
